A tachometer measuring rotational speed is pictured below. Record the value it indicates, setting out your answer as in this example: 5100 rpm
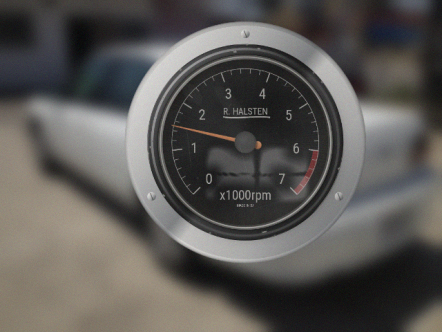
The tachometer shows 1500 rpm
